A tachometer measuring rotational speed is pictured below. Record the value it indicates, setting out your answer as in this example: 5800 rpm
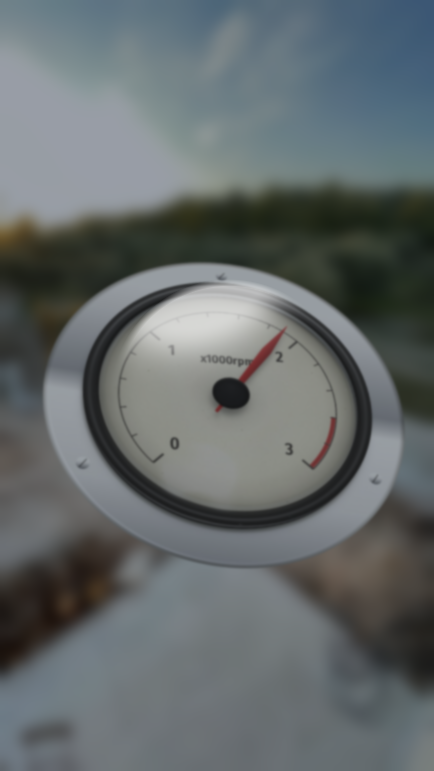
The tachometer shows 1900 rpm
